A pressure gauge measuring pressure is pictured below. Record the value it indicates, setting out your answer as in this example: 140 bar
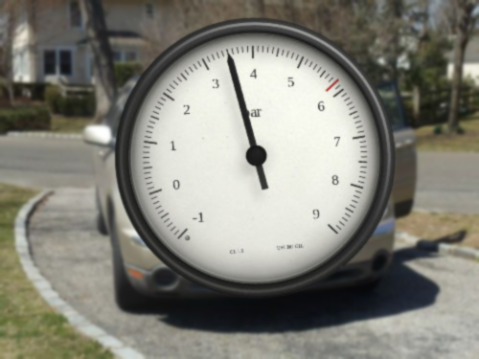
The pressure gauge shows 3.5 bar
